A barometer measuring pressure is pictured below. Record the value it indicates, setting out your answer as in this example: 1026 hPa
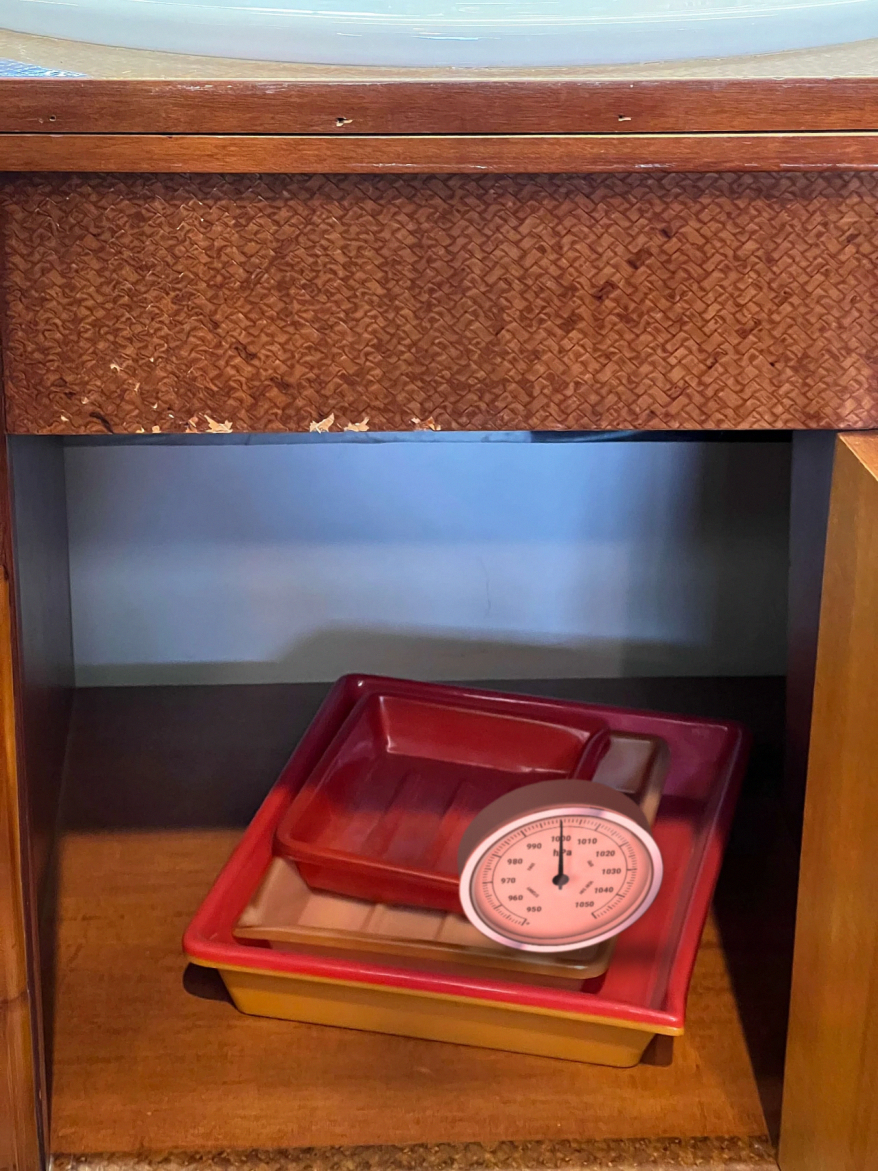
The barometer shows 1000 hPa
